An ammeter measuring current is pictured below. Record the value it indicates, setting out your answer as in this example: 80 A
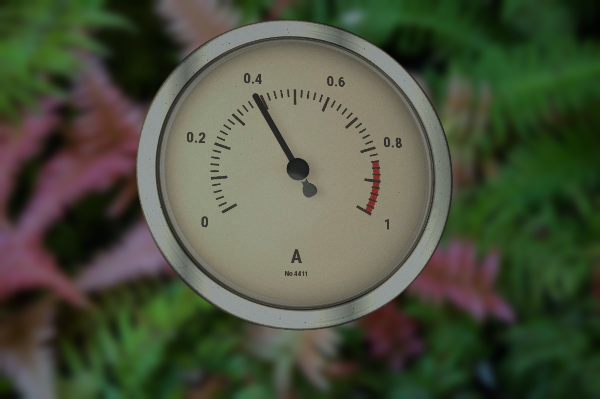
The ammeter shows 0.38 A
